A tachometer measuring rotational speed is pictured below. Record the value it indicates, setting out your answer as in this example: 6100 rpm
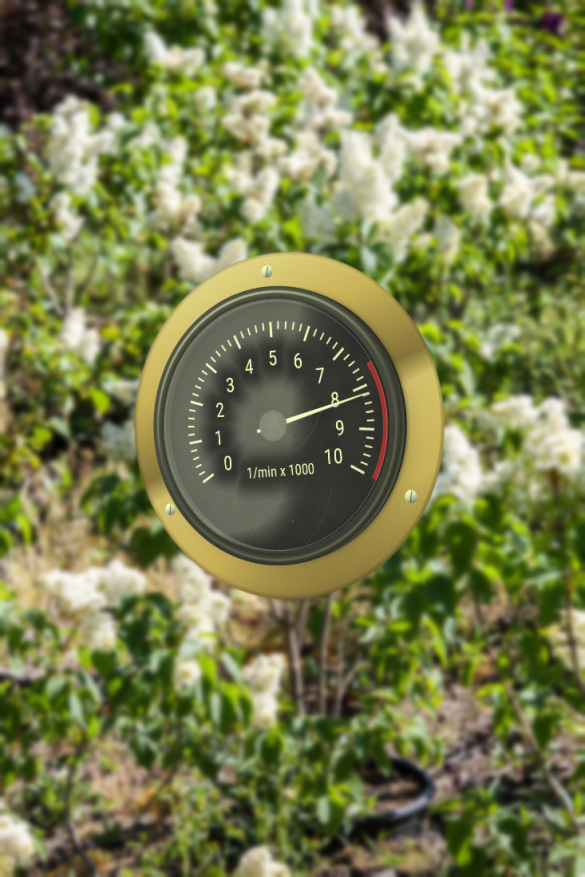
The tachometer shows 8200 rpm
